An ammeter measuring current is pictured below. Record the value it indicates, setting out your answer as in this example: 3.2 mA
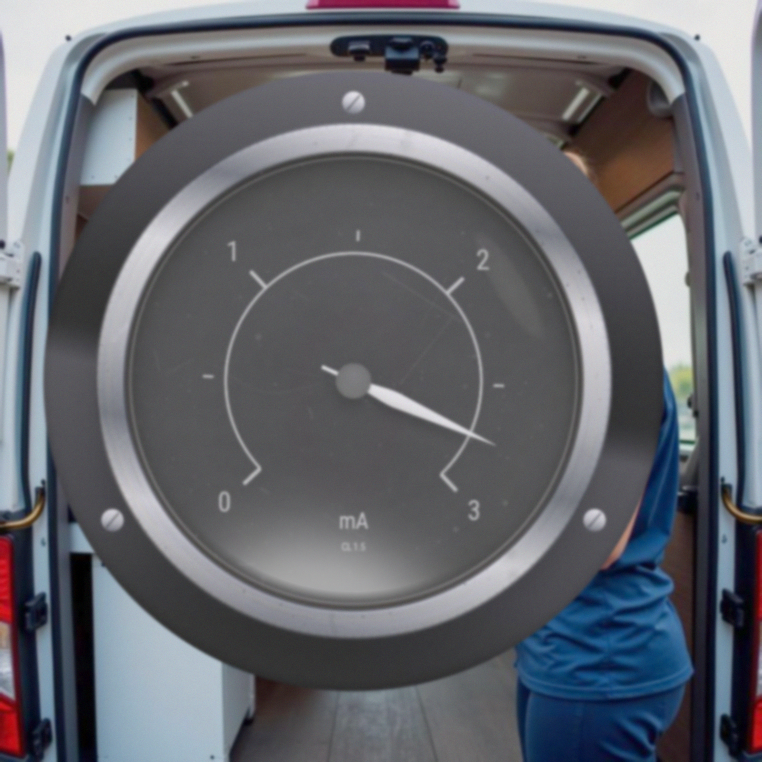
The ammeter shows 2.75 mA
